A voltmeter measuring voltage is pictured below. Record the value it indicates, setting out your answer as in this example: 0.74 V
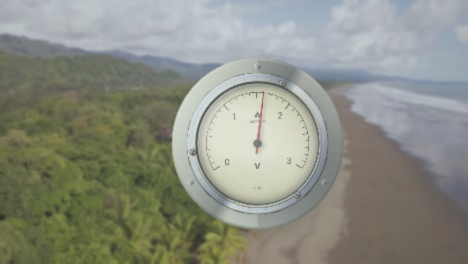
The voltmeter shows 1.6 V
